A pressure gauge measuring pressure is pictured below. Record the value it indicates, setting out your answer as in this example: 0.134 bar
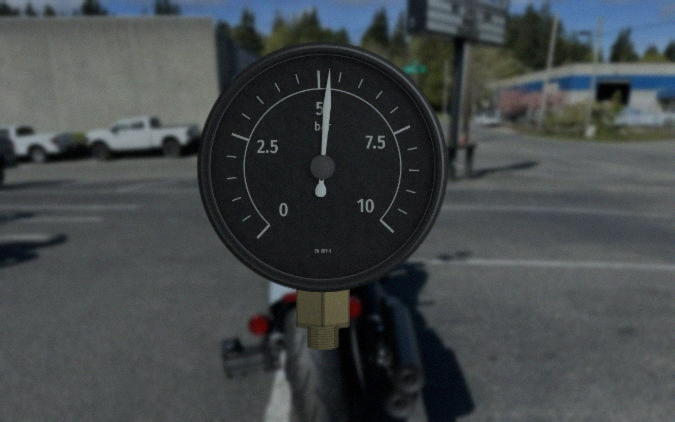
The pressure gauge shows 5.25 bar
